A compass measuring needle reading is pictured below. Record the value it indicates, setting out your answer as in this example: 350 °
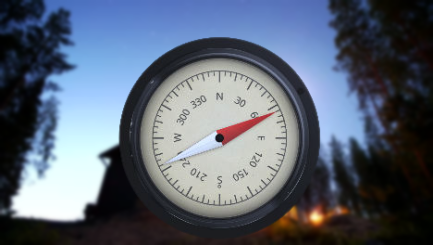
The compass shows 65 °
